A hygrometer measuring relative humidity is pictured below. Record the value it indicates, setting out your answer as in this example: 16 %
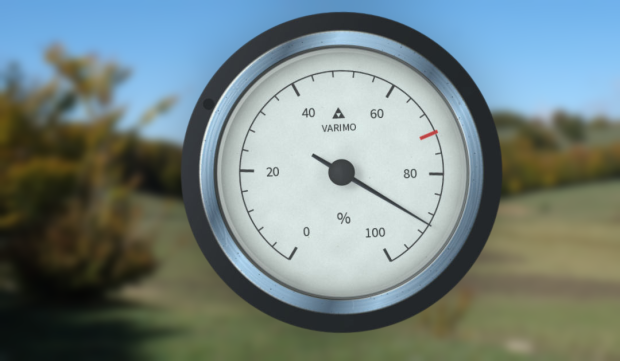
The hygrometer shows 90 %
